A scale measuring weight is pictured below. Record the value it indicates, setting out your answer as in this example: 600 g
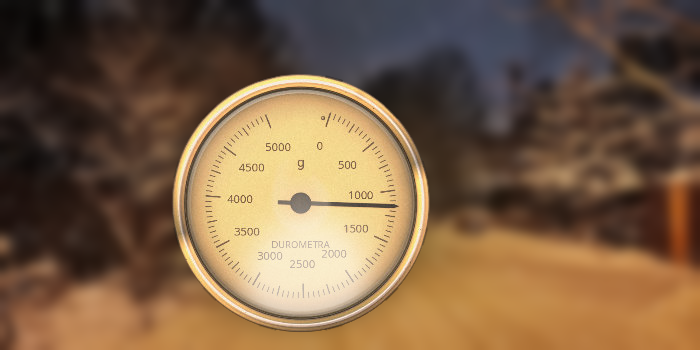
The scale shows 1150 g
